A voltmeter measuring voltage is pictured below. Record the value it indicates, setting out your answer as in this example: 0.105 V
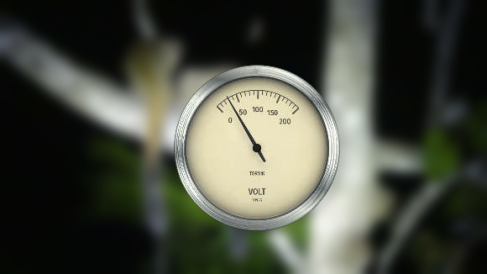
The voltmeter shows 30 V
